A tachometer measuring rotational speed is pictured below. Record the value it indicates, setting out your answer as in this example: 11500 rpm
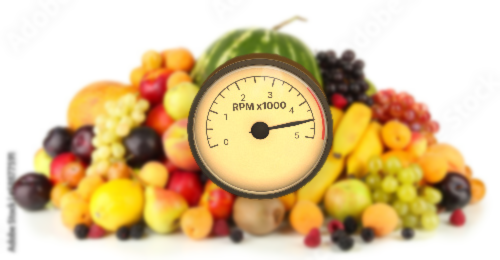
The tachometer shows 4500 rpm
